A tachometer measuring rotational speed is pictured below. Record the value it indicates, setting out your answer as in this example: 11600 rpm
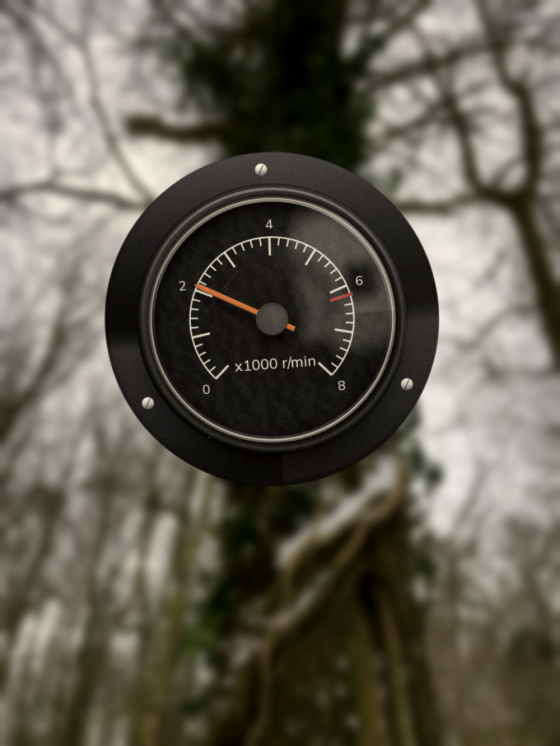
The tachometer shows 2100 rpm
